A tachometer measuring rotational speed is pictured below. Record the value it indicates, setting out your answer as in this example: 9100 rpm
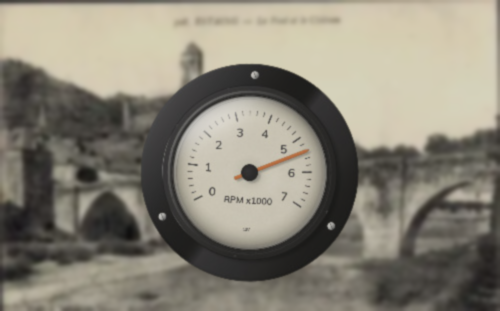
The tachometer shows 5400 rpm
